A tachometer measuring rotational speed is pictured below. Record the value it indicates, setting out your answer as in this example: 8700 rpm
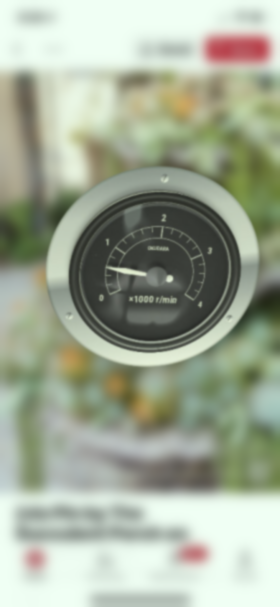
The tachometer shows 600 rpm
